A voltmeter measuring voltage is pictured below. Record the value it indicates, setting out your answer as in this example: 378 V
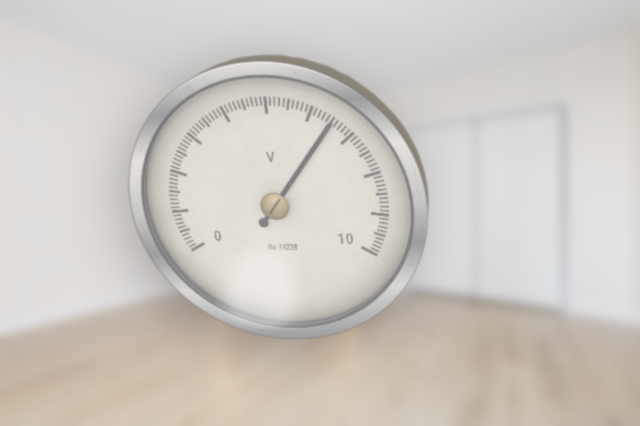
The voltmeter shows 6.5 V
